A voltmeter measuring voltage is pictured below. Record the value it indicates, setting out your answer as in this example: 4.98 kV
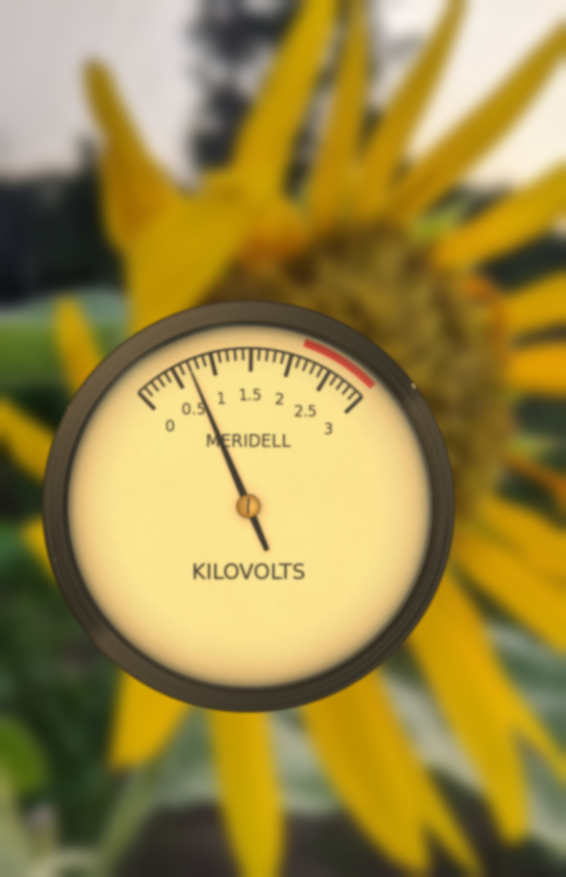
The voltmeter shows 0.7 kV
